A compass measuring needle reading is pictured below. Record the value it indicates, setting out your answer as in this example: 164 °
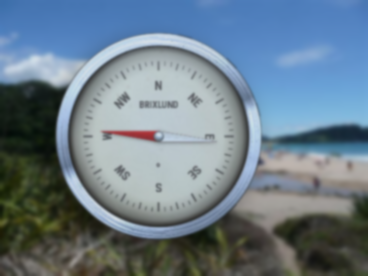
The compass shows 275 °
